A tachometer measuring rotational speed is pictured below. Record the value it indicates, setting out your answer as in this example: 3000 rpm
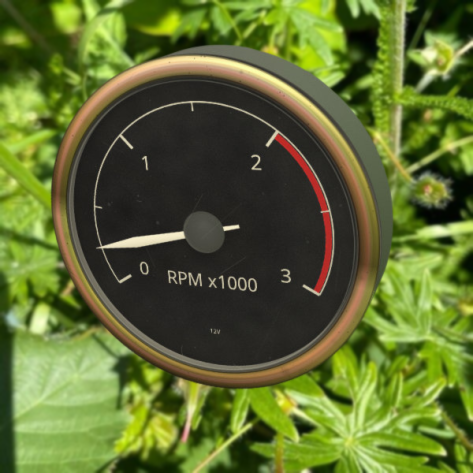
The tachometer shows 250 rpm
